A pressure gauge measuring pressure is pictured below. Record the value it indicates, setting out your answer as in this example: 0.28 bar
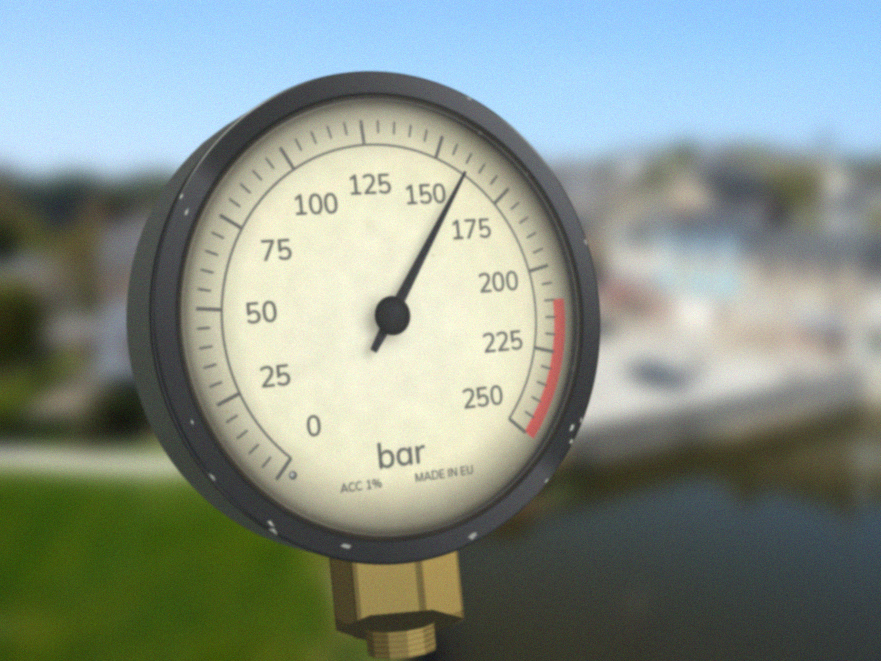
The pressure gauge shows 160 bar
